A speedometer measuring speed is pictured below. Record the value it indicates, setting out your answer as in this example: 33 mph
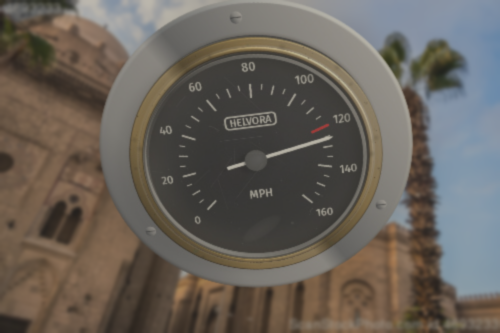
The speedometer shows 125 mph
